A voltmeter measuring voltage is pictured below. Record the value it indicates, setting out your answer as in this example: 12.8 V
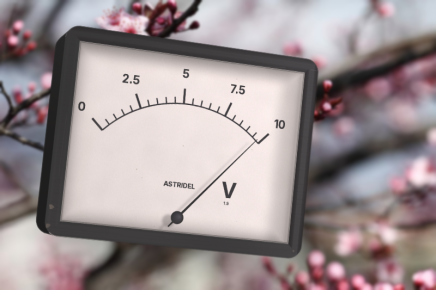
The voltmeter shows 9.75 V
